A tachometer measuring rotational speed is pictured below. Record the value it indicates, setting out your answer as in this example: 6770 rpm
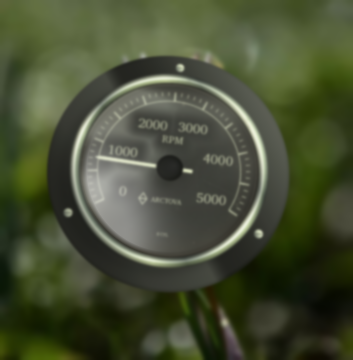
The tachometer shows 700 rpm
